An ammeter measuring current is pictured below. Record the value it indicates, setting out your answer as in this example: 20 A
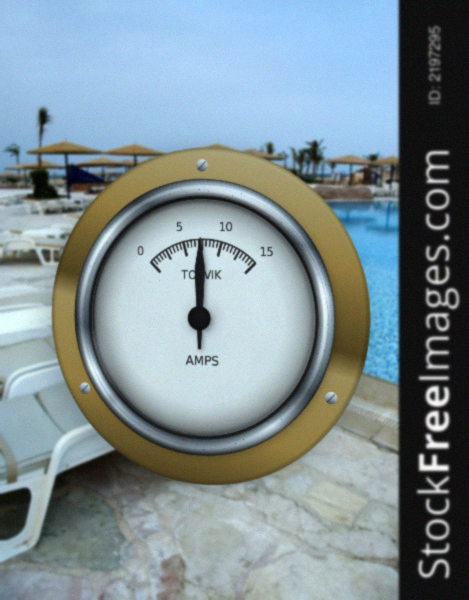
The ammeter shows 7.5 A
